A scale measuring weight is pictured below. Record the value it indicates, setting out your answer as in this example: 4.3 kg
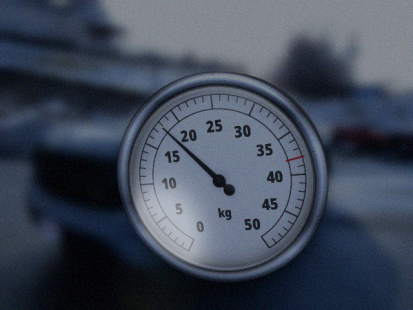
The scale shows 18 kg
